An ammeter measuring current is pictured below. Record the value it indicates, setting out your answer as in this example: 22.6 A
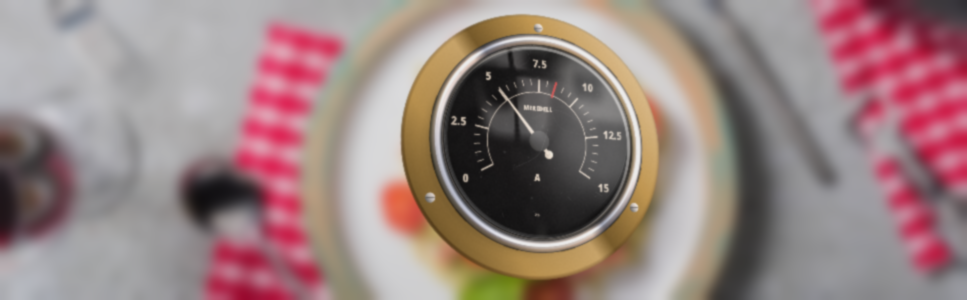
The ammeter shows 5 A
